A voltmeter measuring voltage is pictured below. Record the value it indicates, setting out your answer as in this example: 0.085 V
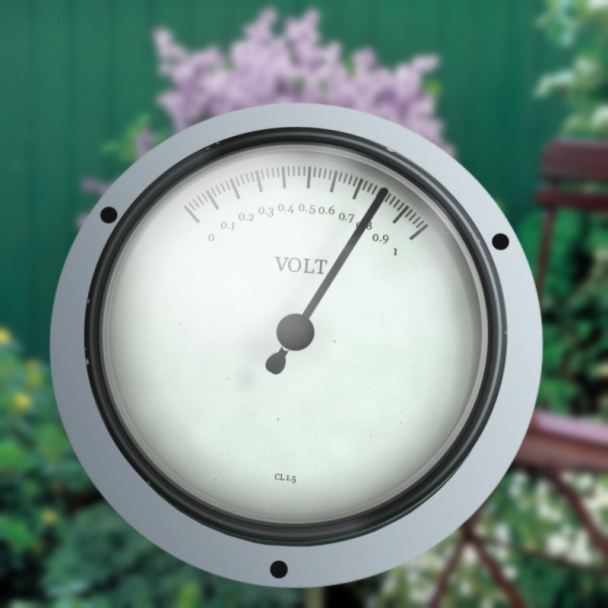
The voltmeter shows 0.8 V
